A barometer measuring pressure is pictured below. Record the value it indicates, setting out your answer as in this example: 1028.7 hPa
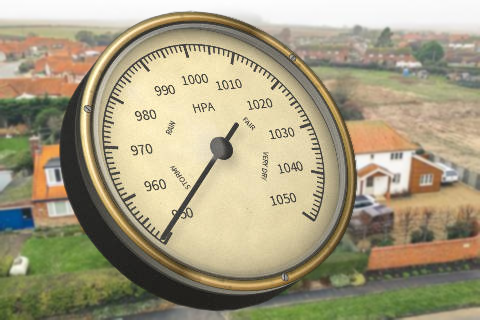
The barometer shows 951 hPa
